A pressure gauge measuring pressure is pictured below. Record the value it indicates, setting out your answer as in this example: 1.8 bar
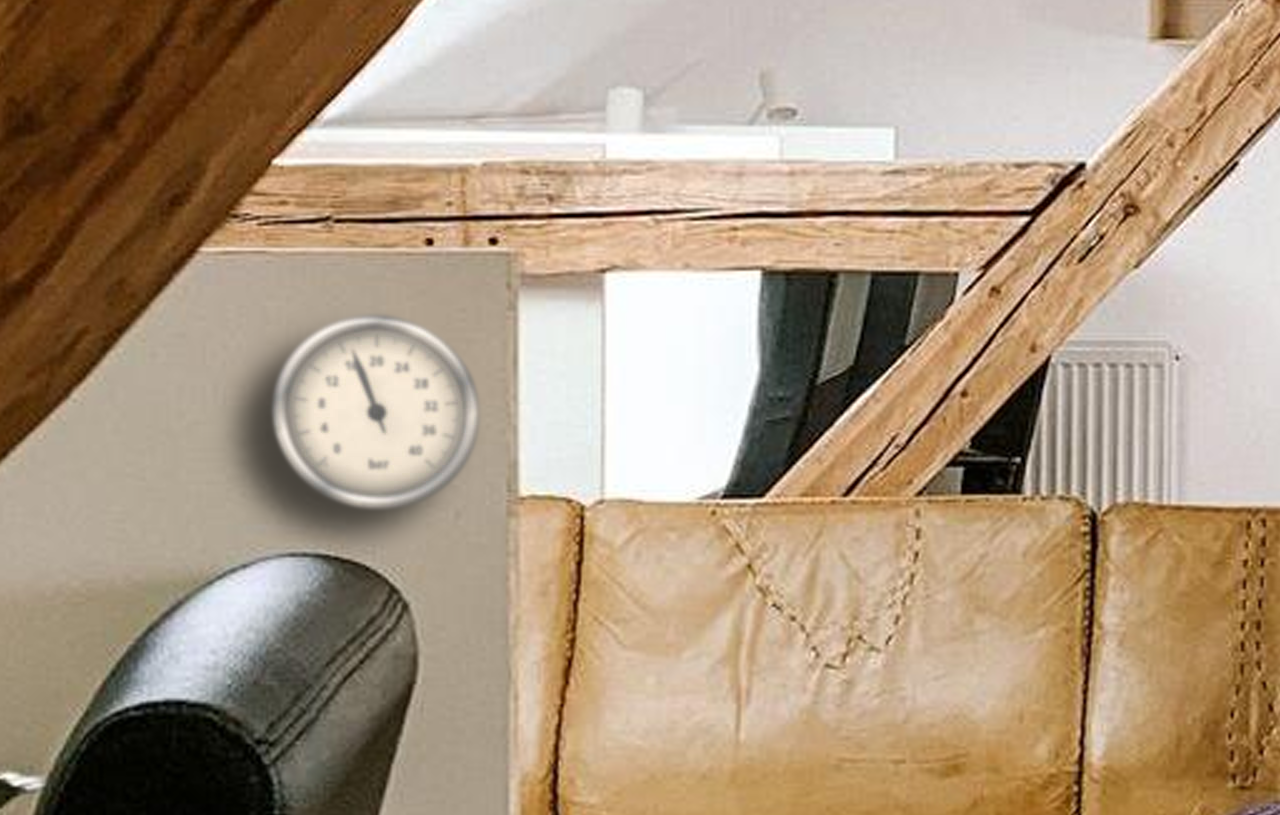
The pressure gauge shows 17 bar
